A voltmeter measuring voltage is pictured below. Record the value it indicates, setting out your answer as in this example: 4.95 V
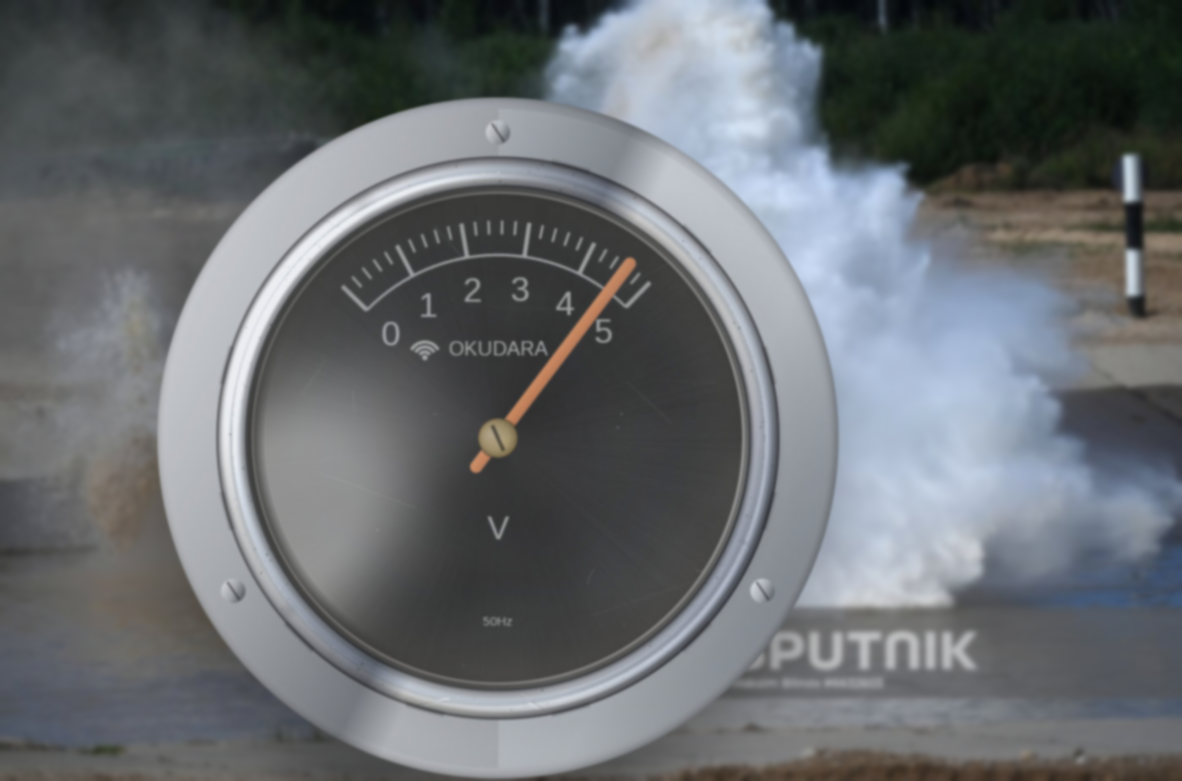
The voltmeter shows 4.6 V
